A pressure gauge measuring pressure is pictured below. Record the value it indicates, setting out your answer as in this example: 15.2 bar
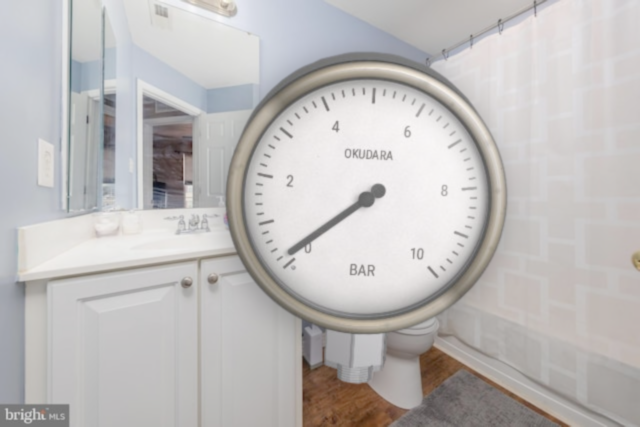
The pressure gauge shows 0.2 bar
